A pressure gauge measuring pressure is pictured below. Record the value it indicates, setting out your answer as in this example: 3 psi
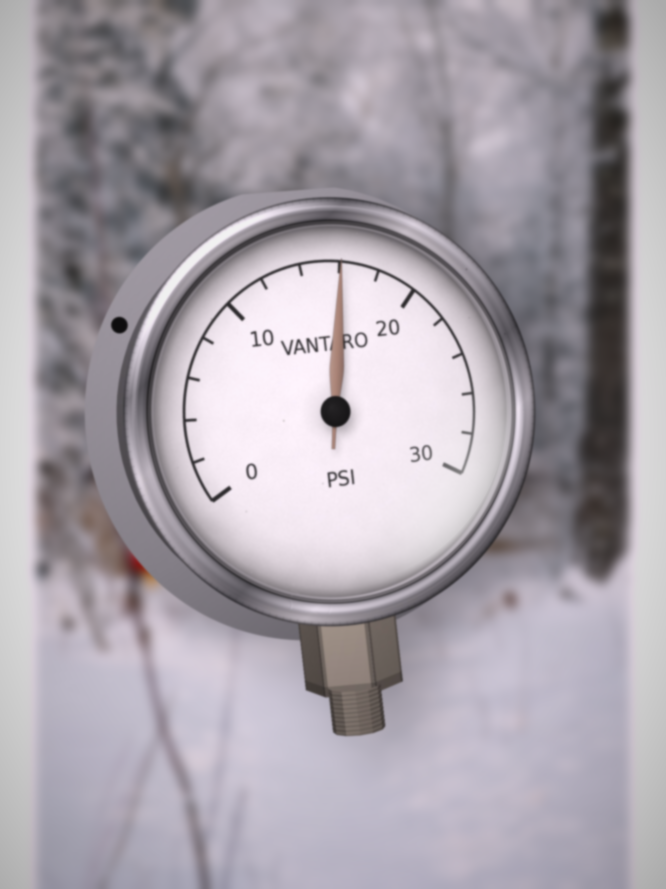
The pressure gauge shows 16 psi
